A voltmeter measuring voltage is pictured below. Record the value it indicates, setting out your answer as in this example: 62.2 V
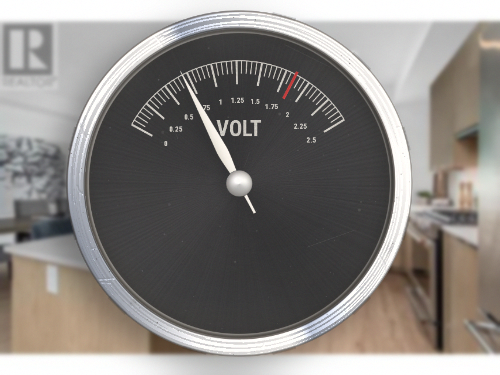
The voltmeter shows 0.7 V
